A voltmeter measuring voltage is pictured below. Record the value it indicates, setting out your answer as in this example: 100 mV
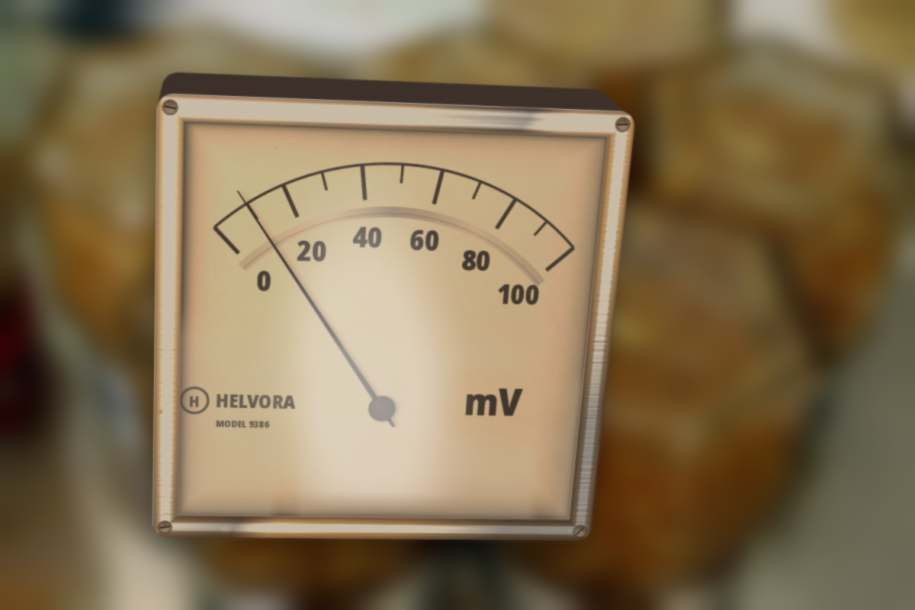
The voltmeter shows 10 mV
